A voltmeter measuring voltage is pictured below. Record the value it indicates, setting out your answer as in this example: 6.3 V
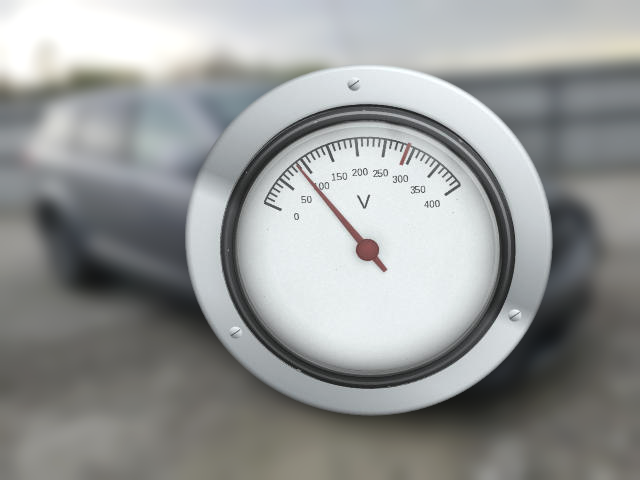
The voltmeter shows 90 V
